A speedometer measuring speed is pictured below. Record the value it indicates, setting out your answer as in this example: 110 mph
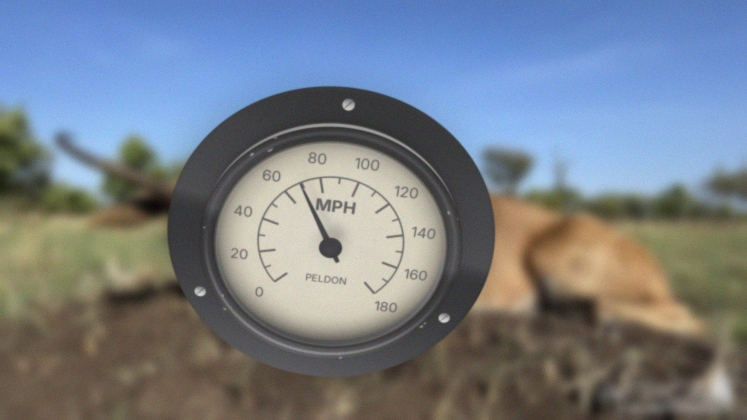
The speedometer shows 70 mph
